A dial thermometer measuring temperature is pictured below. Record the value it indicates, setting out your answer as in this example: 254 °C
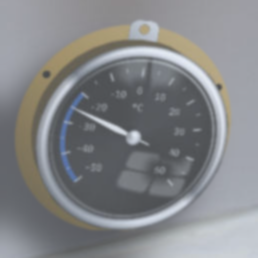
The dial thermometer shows -25 °C
